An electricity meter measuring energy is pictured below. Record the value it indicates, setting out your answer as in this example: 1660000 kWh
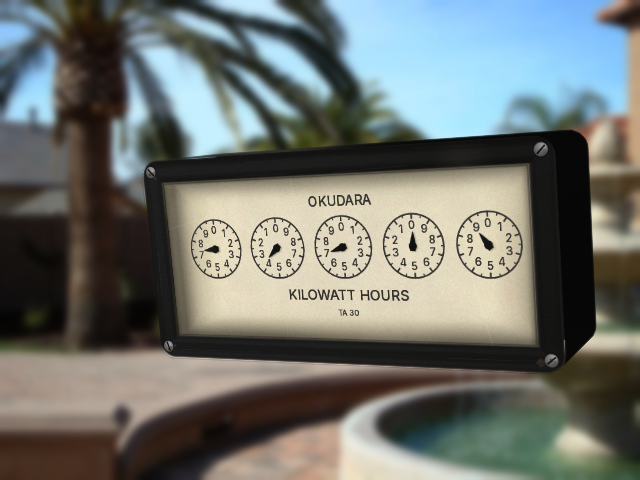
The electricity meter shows 73699 kWh
